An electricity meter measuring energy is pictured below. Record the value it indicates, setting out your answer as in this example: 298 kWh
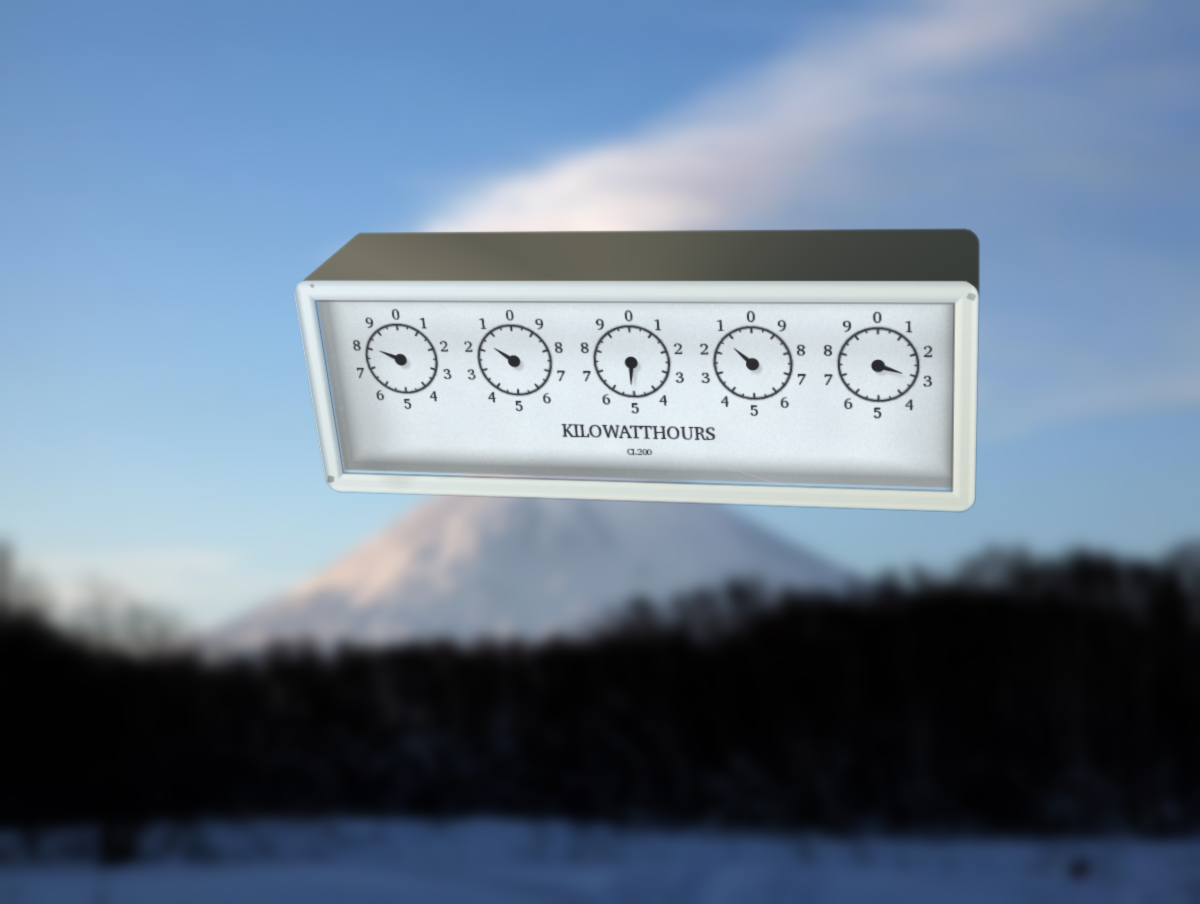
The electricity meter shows 81513 kWh
